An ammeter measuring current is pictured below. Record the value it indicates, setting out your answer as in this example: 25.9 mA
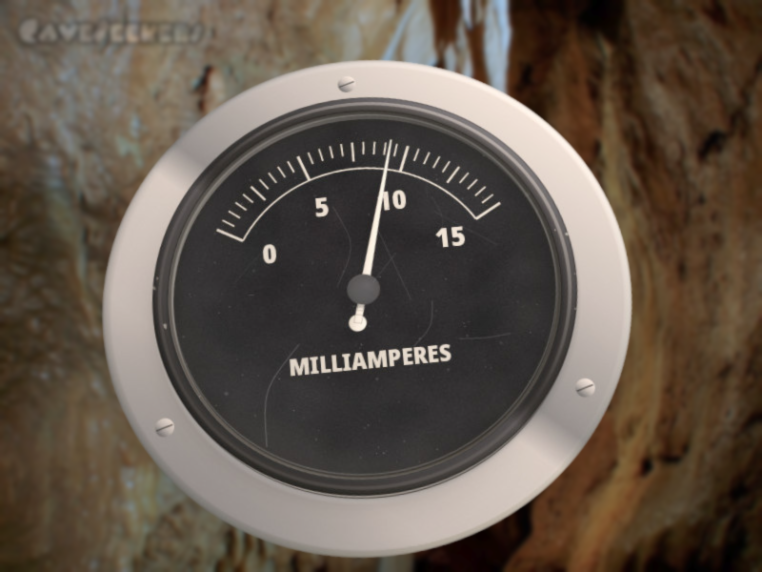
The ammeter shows 9.25 mA
